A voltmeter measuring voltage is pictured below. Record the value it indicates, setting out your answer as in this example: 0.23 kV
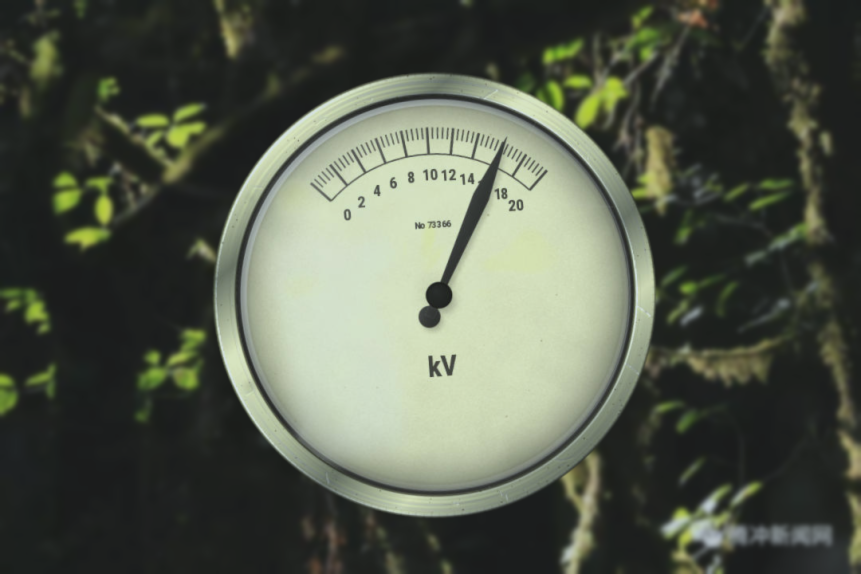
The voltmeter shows 16 kV
